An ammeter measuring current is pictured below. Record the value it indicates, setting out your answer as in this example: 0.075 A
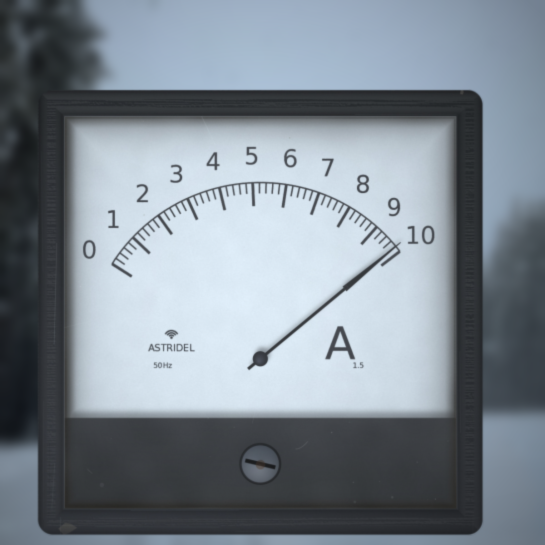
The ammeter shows 9.8 A
